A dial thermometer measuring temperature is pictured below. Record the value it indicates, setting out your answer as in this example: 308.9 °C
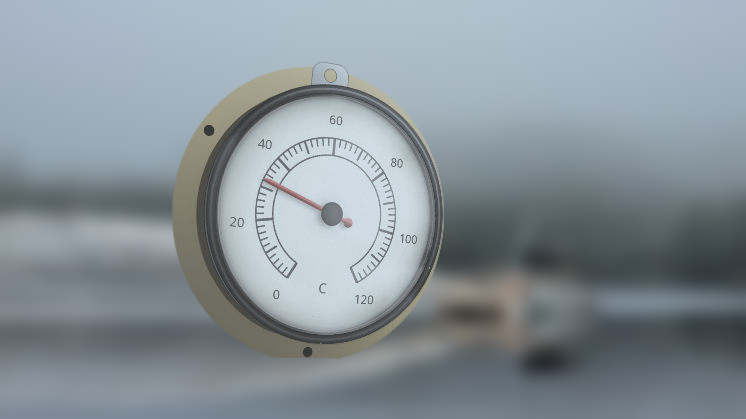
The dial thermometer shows 32 °C
